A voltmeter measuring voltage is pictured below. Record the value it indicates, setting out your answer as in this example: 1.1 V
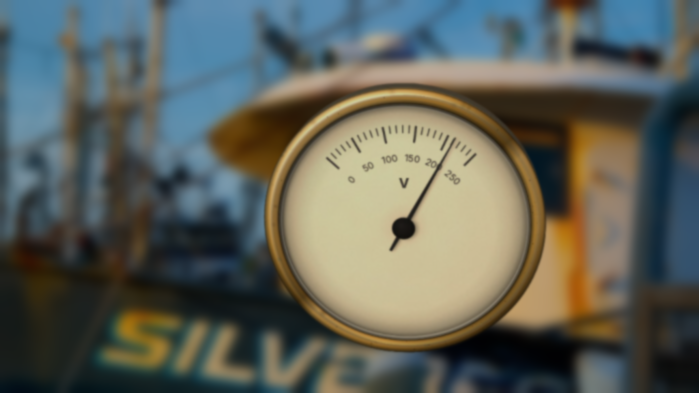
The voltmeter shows 210 V
